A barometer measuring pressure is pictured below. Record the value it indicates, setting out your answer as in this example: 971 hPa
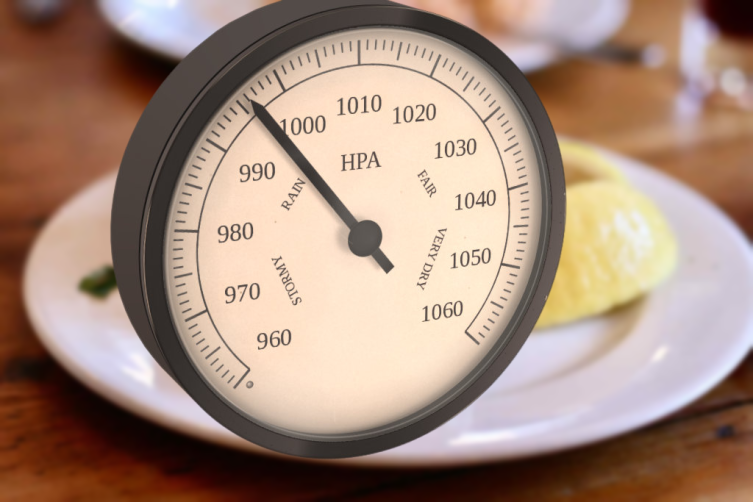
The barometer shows 996 hPa
